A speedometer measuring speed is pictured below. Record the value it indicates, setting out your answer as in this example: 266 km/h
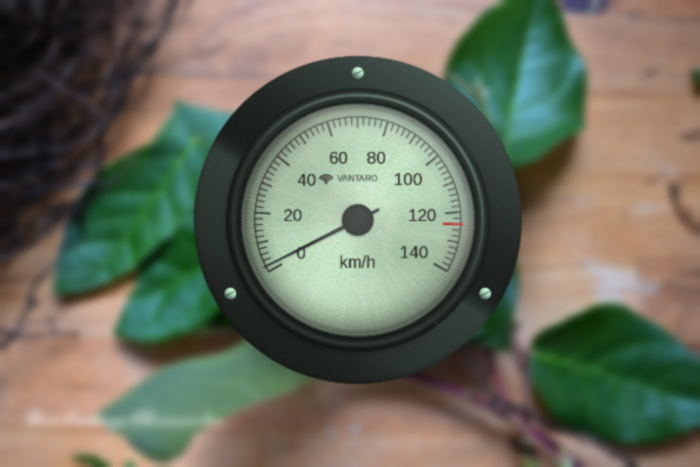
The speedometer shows 2 km/h
